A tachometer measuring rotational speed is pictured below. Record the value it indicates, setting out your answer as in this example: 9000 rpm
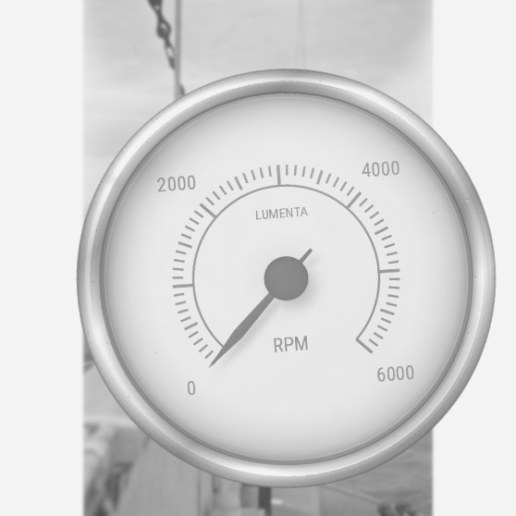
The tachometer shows 0 rpm
